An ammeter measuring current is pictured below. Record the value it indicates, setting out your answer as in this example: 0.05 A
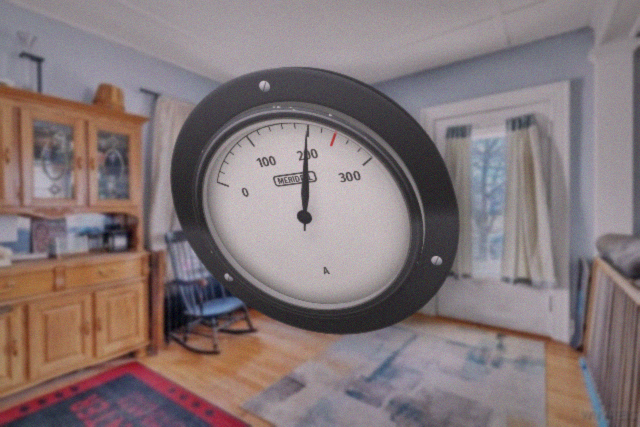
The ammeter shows 200 A
